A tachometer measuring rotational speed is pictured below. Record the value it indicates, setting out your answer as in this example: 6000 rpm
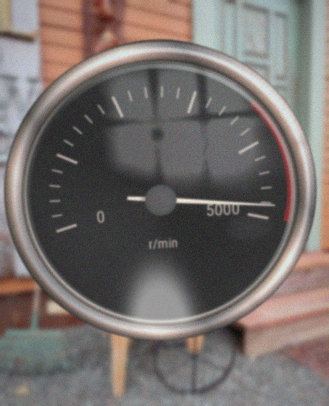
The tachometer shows 4800 rpm
